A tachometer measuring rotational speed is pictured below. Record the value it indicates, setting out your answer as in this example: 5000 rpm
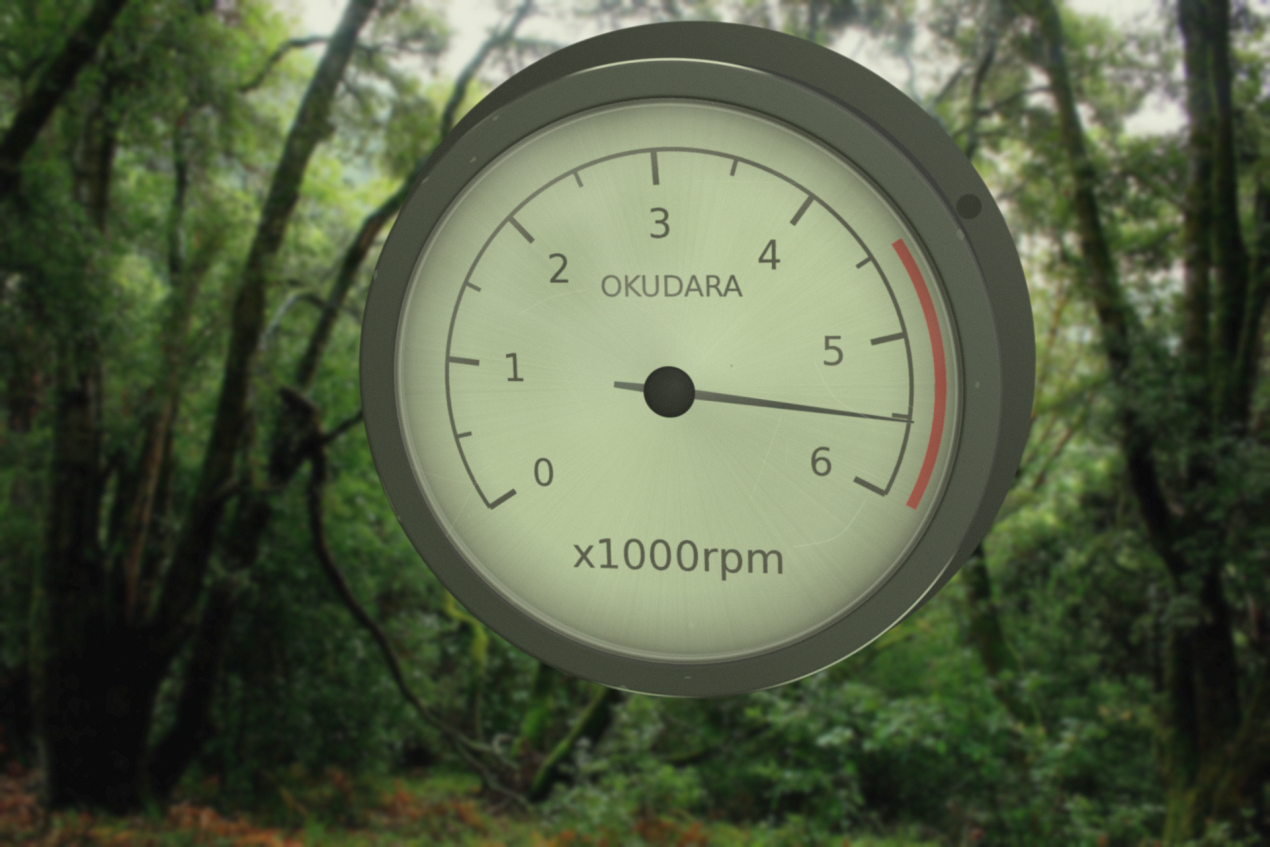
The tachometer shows 5500 rpm
